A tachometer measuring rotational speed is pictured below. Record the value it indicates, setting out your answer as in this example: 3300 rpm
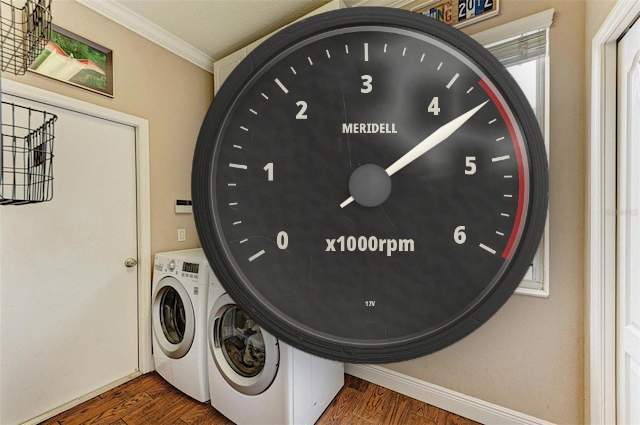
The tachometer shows 4400 rpm
